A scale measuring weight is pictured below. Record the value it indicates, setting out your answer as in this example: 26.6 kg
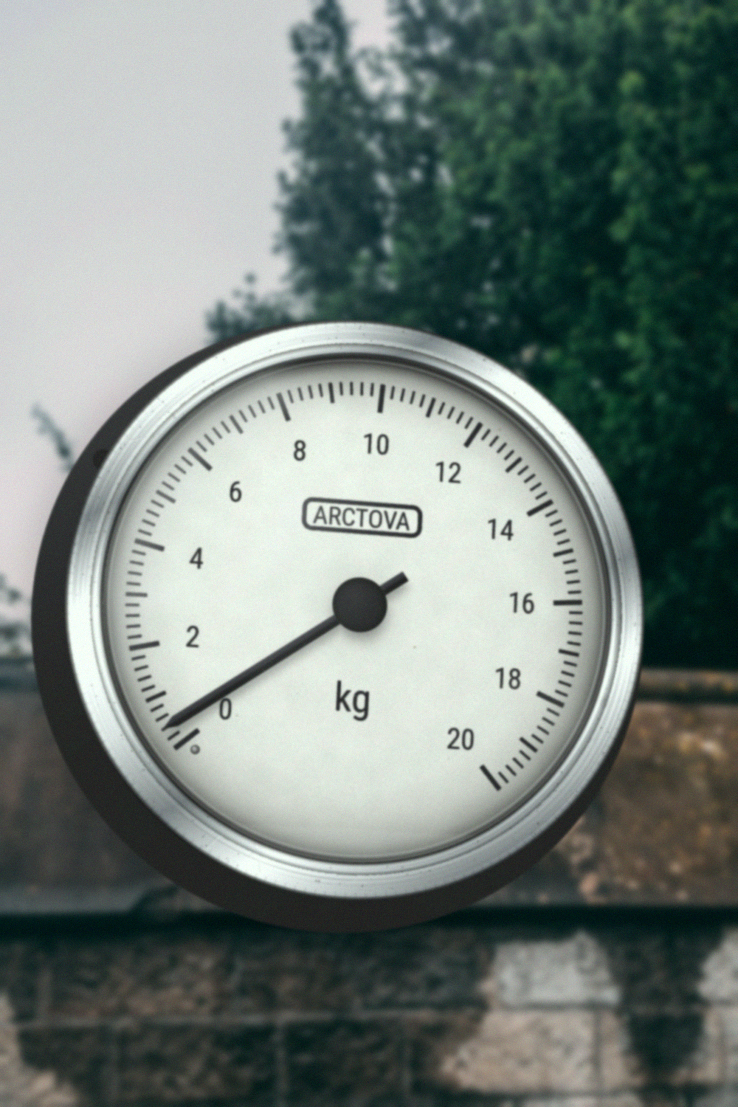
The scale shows 0.4 kg
